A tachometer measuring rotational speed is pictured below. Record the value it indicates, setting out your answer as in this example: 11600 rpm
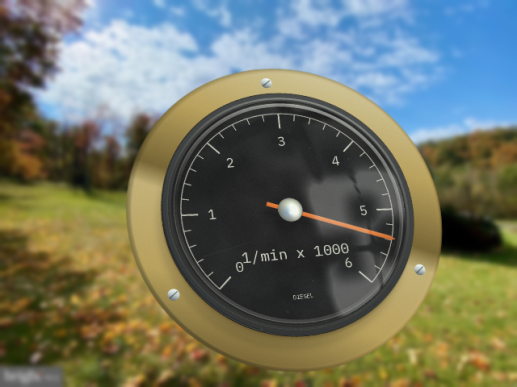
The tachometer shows 5400 rpm
